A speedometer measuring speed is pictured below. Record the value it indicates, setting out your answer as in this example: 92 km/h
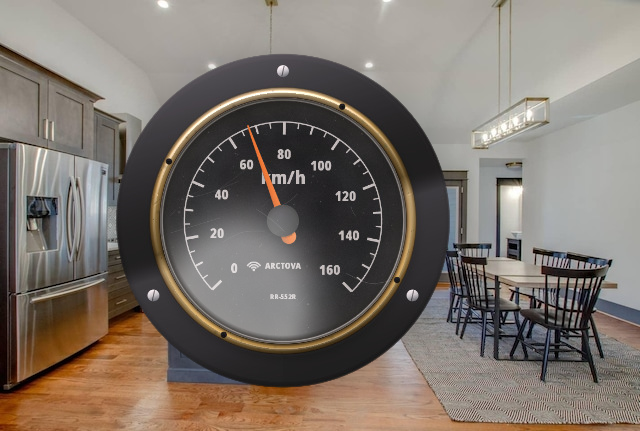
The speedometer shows 67.5 km/h
